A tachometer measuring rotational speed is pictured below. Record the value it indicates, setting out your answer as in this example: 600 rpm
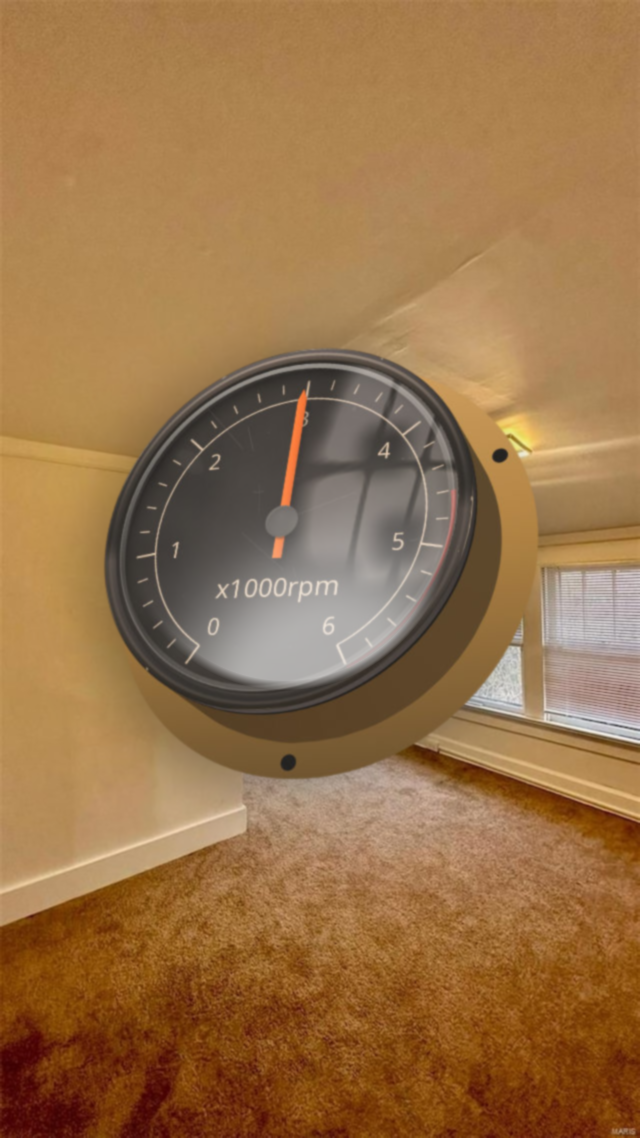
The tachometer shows 3000 rpm
